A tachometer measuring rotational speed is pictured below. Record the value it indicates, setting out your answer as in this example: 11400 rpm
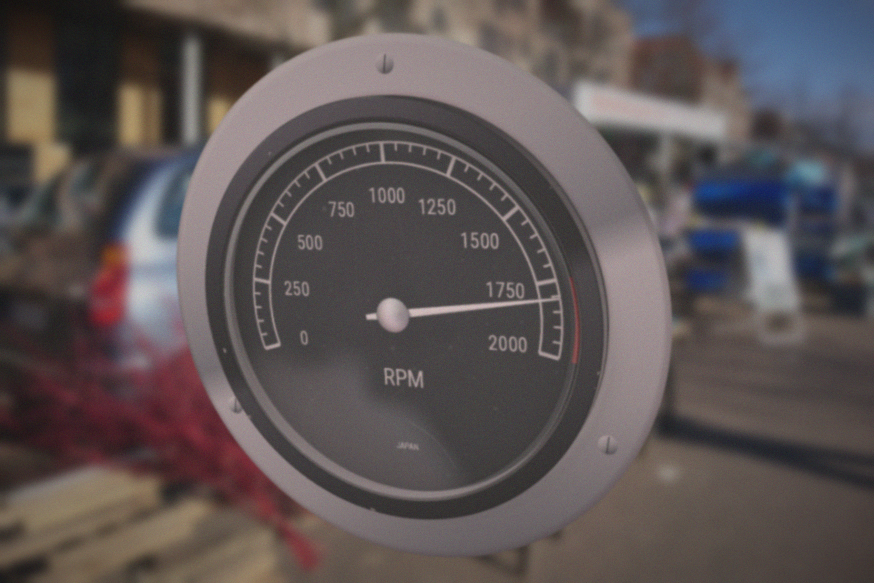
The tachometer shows 1800 rpm
